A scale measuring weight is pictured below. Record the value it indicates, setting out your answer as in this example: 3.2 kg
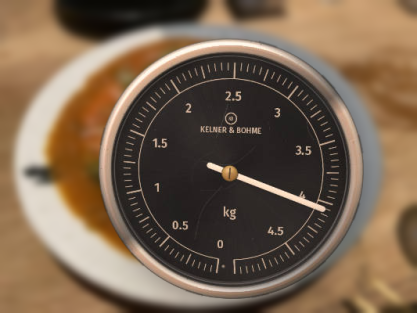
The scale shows 4.05 kg
